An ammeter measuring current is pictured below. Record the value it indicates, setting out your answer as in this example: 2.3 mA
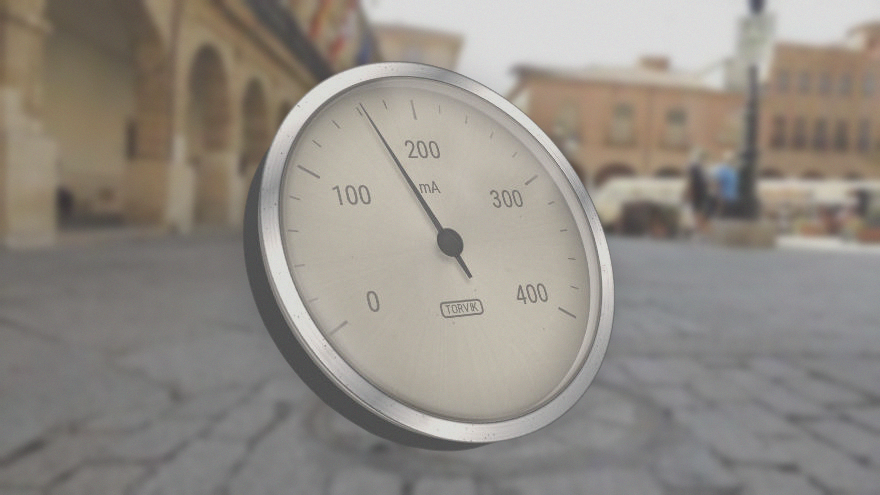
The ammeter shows 160 mA
